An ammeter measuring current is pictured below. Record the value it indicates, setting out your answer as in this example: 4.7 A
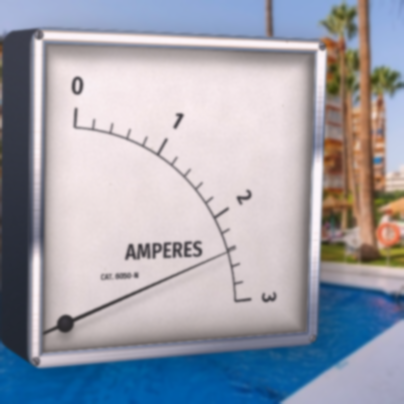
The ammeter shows 2.4 A
